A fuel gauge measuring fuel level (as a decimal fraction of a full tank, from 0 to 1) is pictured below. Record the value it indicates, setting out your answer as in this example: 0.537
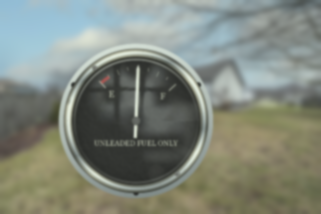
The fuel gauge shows 0.5
